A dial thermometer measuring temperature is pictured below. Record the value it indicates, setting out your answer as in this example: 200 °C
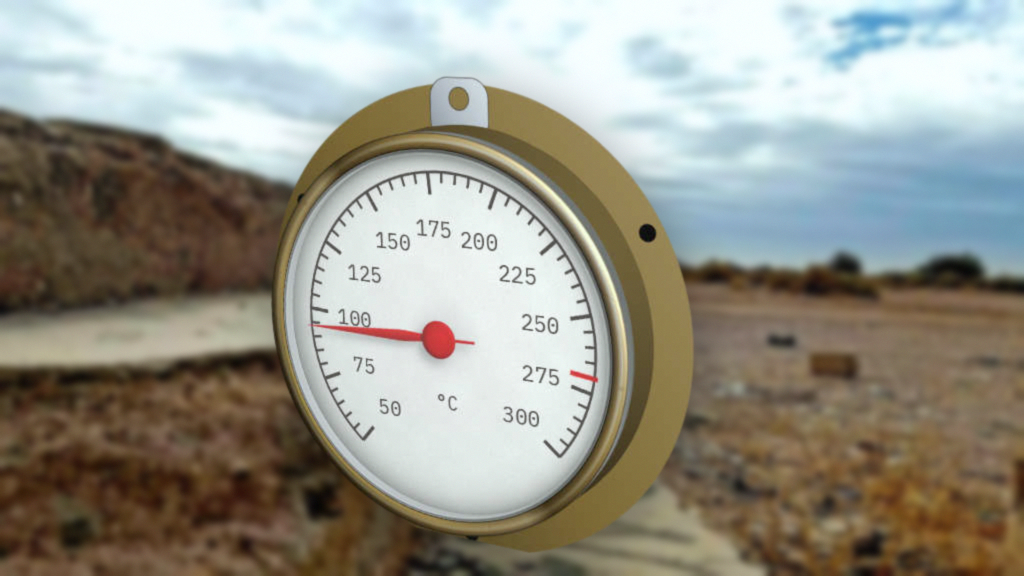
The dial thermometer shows 95 °C
